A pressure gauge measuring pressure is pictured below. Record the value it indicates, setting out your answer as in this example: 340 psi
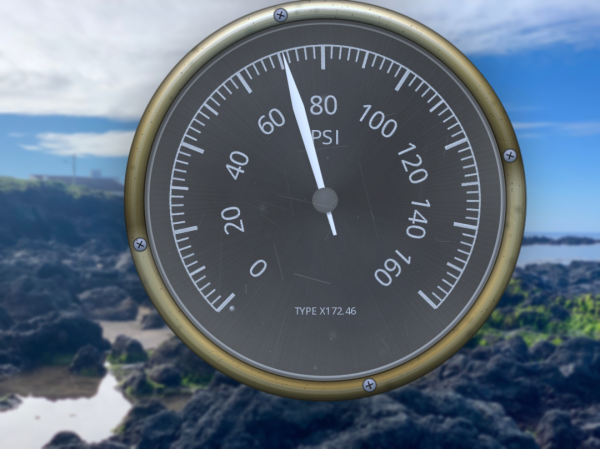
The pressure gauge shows 71 psi
